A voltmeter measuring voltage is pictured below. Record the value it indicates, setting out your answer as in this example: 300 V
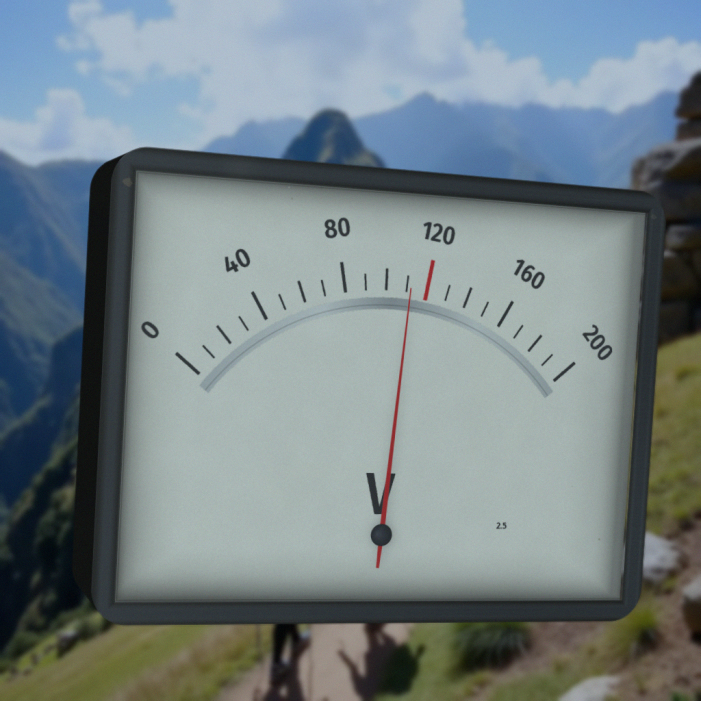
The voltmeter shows 110 V
